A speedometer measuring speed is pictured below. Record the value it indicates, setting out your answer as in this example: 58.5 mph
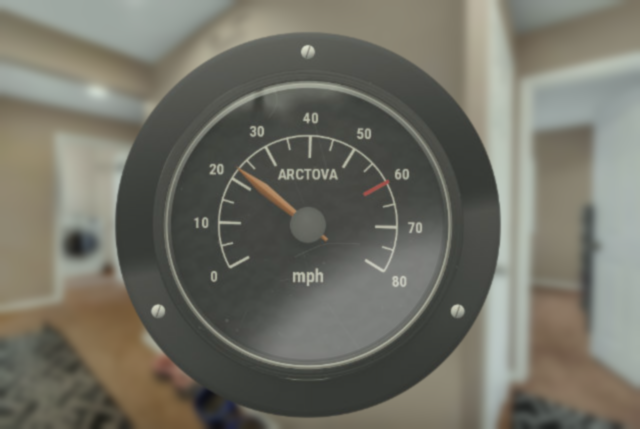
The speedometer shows 22.5 mph
